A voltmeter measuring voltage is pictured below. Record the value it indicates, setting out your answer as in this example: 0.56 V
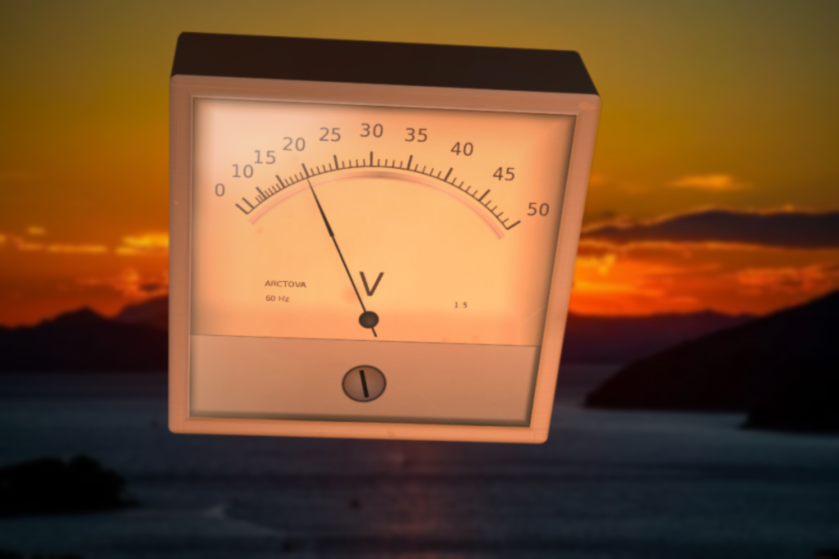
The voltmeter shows 20 V
